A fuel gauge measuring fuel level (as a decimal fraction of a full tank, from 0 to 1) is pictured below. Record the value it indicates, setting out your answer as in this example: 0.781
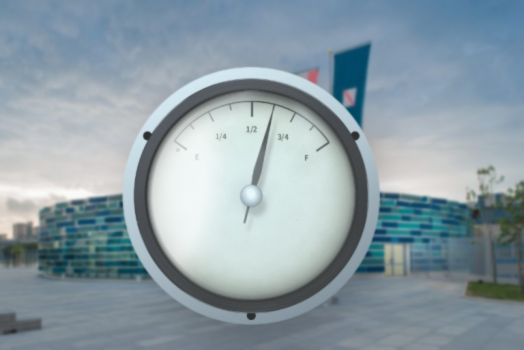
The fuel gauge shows 0.625
